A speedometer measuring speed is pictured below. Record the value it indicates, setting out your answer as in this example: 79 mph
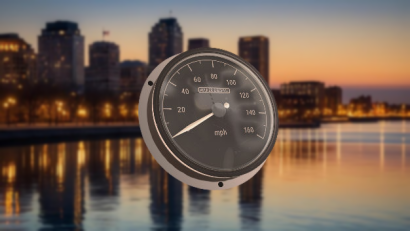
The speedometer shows 0 mph
